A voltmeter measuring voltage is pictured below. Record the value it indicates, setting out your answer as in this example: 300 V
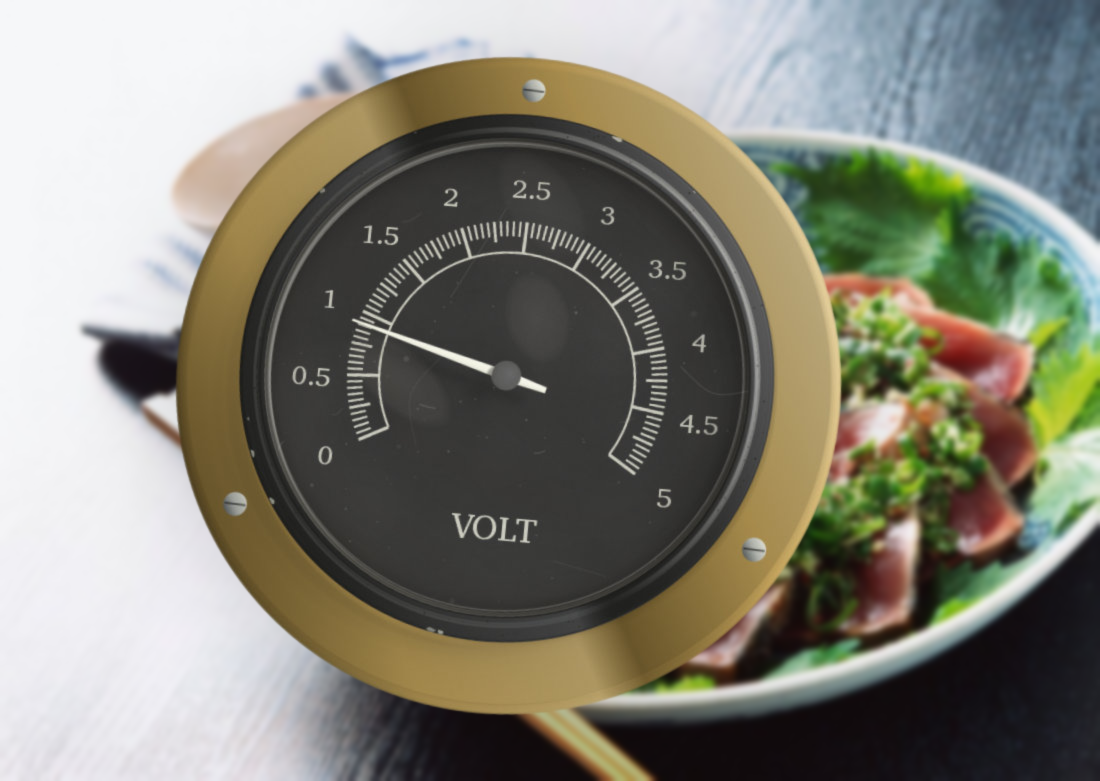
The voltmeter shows 0.9 V
